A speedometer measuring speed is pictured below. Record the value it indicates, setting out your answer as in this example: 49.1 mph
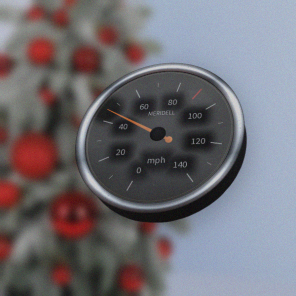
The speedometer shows 45 mph
